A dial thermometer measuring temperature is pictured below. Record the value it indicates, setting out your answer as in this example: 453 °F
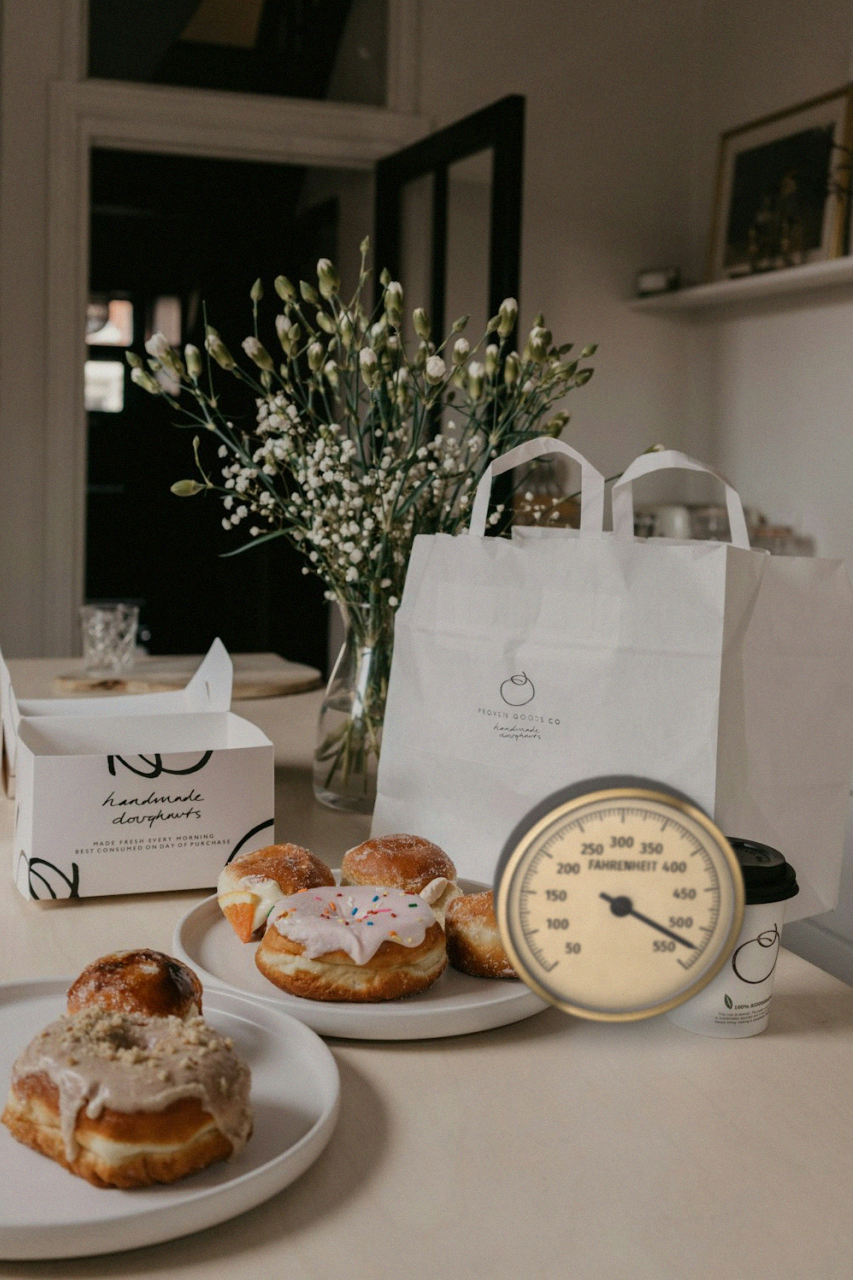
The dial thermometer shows 525 °F
